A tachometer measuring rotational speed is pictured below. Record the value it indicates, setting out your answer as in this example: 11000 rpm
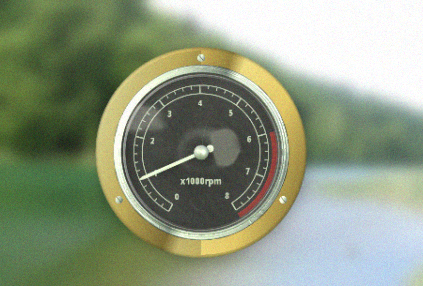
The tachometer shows 1000 rpm
